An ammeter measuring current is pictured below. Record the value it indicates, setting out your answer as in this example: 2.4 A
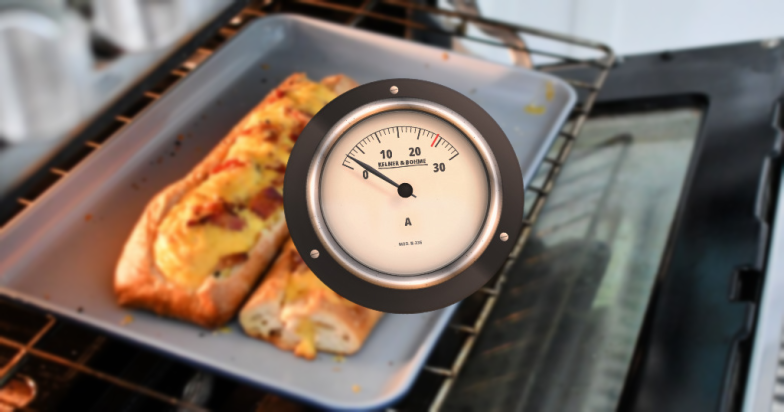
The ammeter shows 2 A
